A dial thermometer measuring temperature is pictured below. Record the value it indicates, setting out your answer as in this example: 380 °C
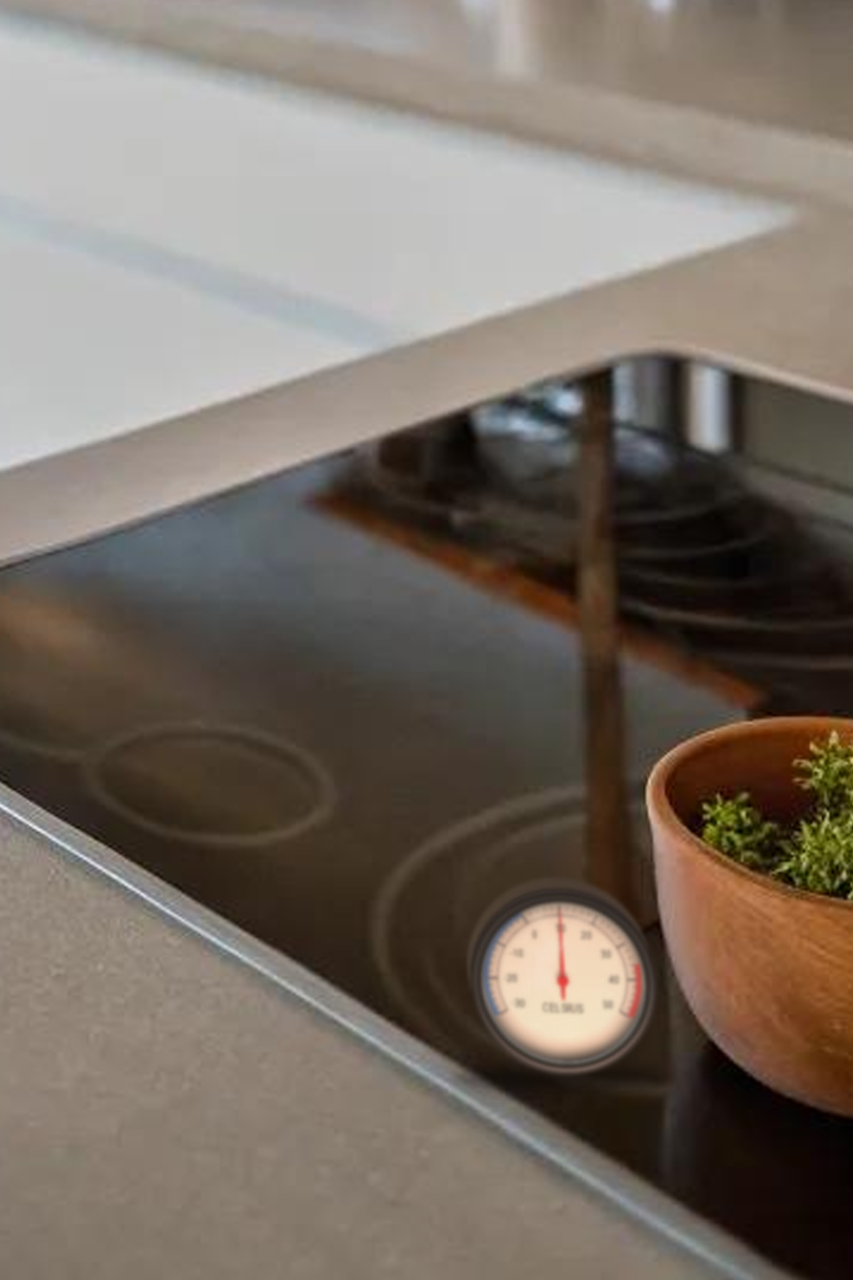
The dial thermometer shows 10 °C
